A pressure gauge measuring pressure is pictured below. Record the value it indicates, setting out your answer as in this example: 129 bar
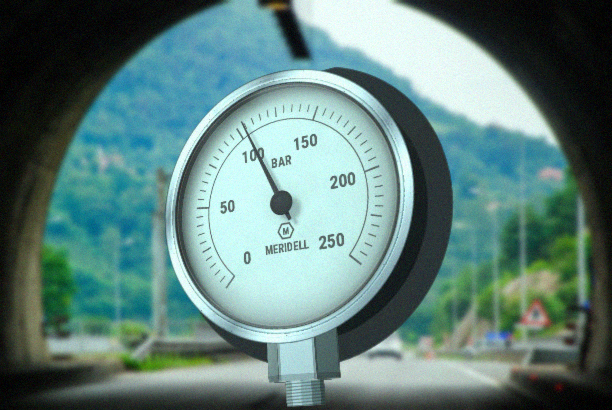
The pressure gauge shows 105 bar
